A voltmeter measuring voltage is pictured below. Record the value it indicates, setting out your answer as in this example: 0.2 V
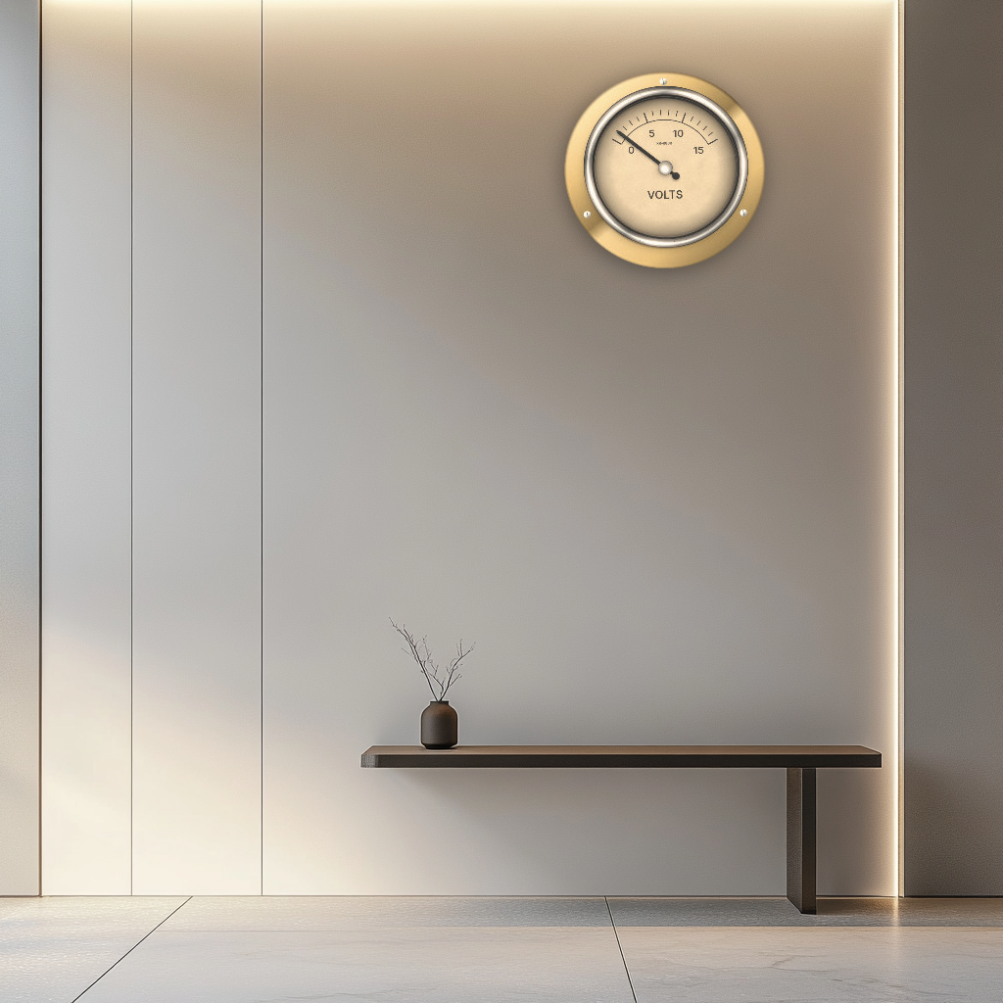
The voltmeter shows 1 V
